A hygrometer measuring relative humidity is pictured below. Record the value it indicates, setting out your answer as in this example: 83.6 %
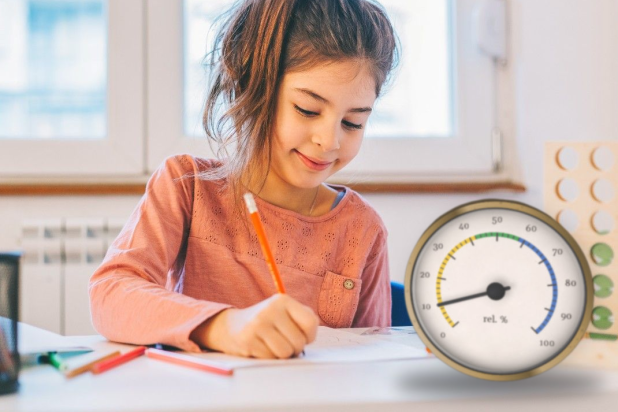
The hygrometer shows 10 %
